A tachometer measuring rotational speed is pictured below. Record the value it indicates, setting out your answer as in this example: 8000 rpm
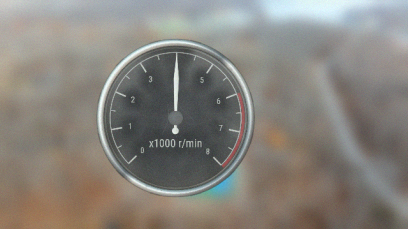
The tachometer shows 4000 rpm
